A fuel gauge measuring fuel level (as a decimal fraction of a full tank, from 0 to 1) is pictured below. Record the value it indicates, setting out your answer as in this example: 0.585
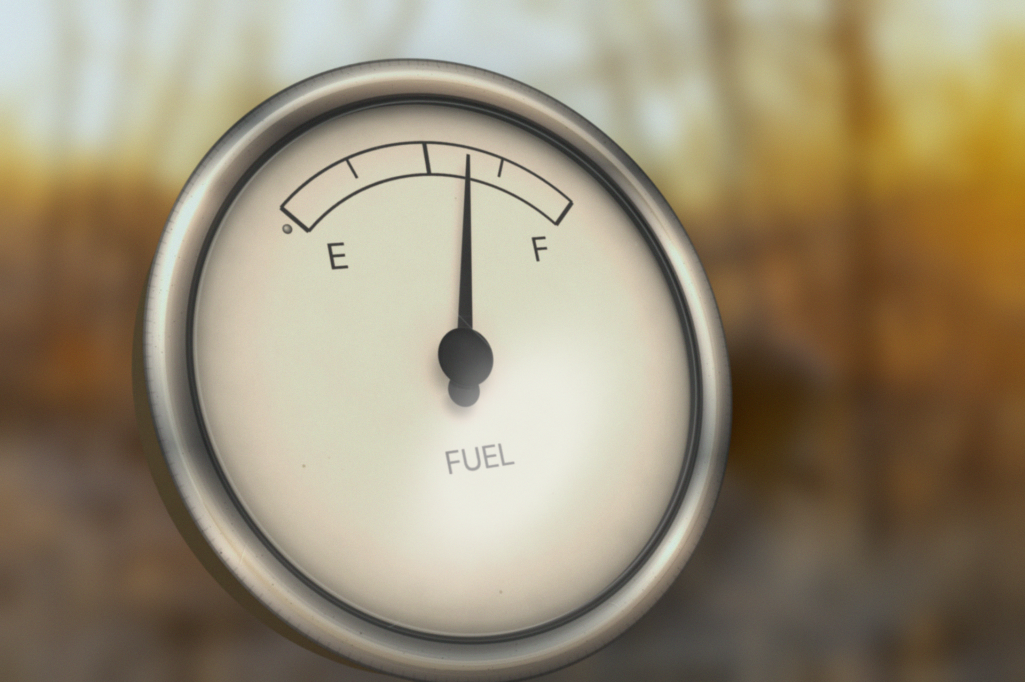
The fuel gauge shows 0.625
